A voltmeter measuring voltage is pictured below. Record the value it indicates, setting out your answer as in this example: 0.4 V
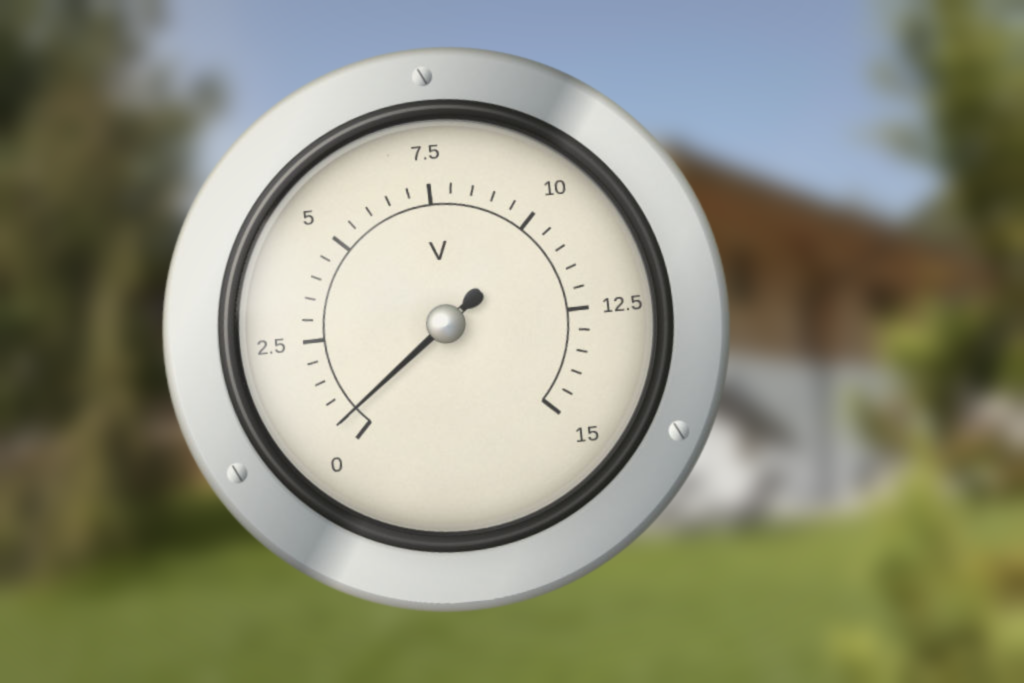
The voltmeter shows 0.5 V
